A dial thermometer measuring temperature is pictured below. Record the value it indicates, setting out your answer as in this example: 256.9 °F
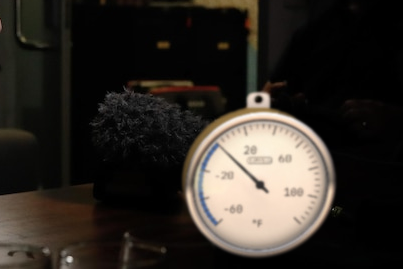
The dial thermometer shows 0 °F
